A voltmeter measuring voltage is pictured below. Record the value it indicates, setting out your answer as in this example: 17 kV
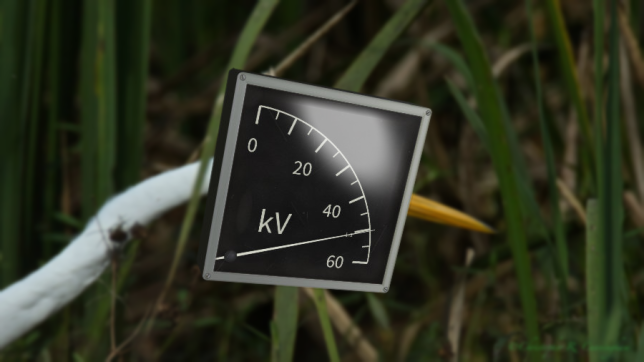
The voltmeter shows 50 kV
